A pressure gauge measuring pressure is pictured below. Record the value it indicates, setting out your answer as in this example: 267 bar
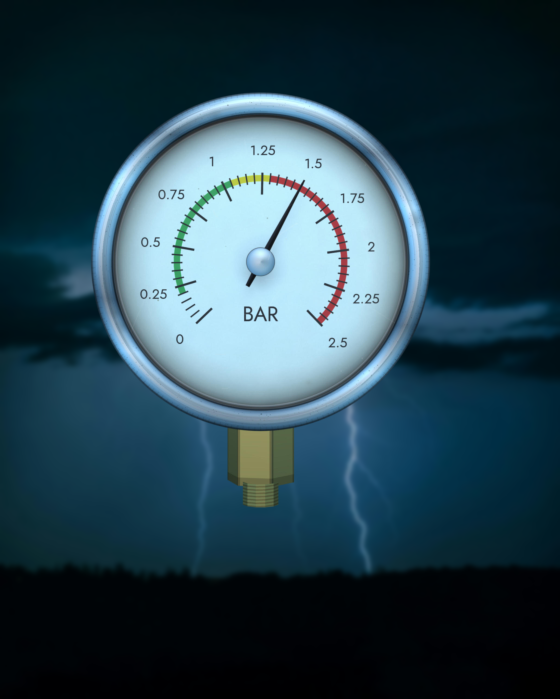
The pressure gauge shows 1.5 bar
